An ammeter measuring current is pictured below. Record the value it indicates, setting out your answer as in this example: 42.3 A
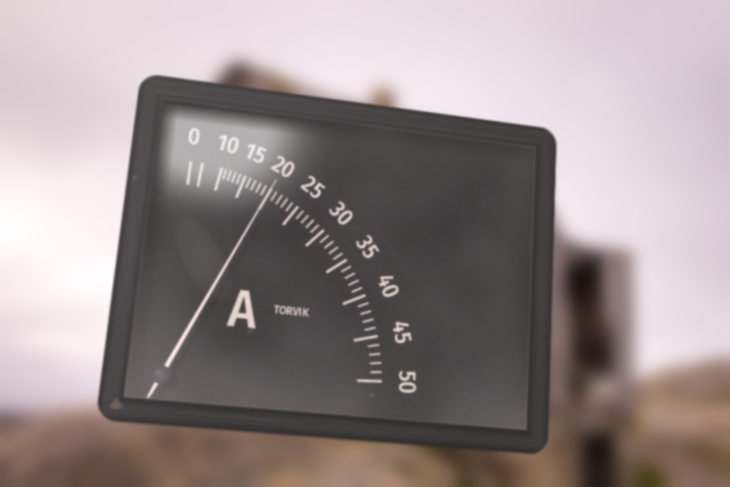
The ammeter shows 20 A
